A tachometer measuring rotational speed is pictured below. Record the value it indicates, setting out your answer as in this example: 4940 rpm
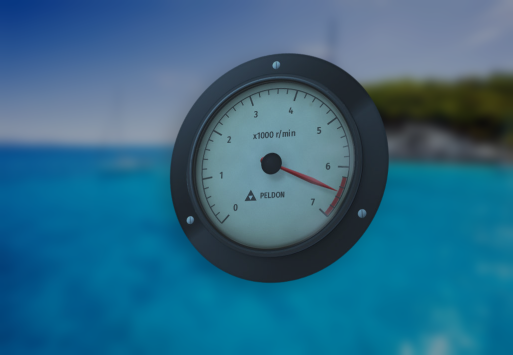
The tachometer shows 6500 rpm
